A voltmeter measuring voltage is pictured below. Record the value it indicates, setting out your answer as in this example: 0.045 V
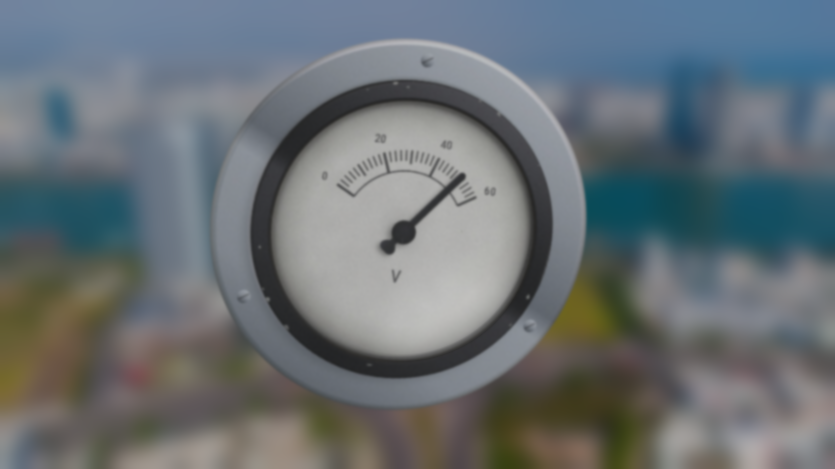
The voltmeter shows 50 V
